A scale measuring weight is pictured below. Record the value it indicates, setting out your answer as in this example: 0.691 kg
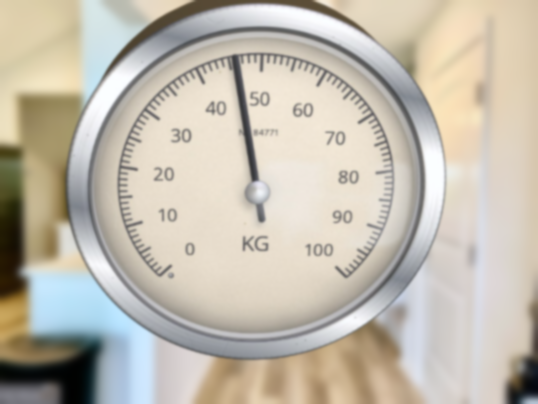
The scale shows 46 kg
